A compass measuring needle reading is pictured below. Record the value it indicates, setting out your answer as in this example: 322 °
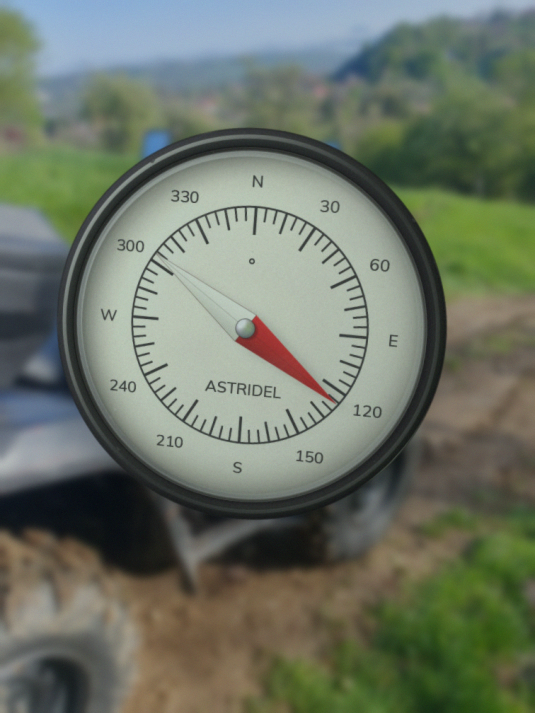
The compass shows 125 °
